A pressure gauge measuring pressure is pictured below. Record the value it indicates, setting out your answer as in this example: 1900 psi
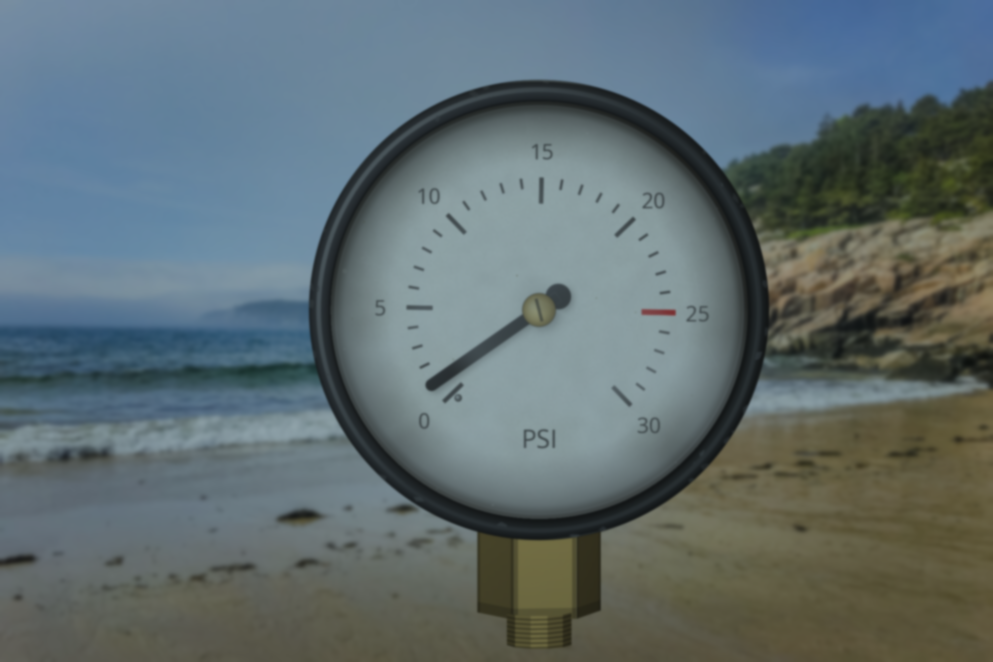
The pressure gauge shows 1 psi
